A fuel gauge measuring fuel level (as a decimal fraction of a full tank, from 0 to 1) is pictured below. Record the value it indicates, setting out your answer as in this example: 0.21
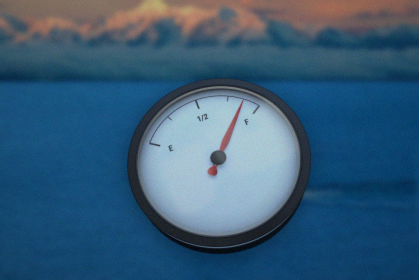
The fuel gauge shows 0.875
